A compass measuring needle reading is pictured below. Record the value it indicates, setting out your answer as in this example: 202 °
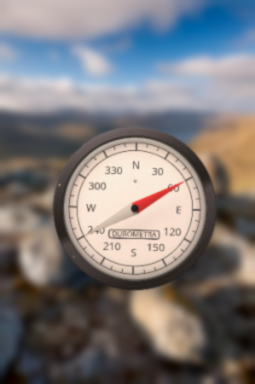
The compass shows 60 °
